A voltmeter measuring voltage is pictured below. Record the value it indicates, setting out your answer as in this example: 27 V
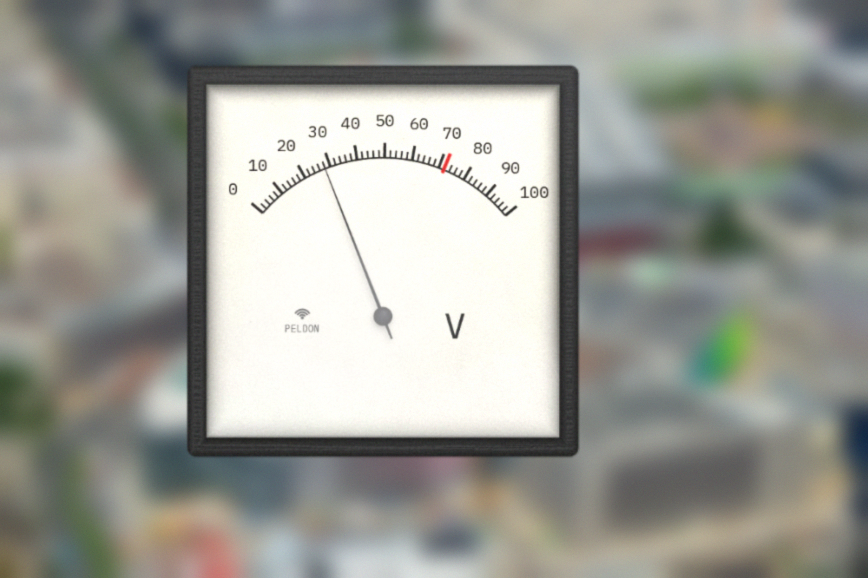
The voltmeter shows 28 V
